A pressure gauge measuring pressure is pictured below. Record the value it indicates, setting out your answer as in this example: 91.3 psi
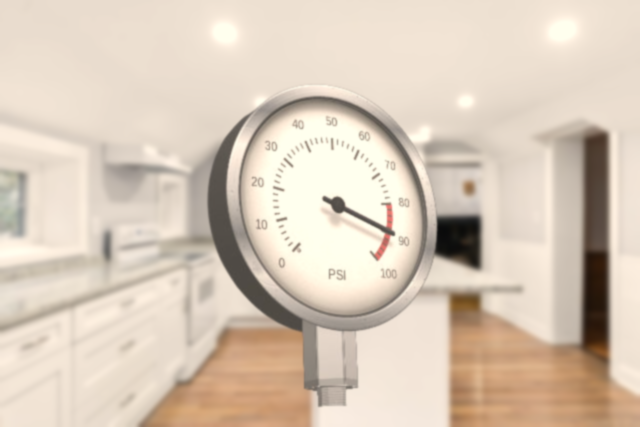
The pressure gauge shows 90 psi
